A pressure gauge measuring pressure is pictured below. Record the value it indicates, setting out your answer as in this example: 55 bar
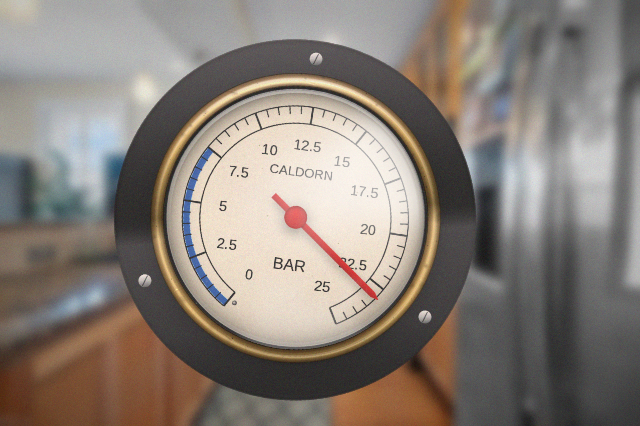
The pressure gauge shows 23 bar
